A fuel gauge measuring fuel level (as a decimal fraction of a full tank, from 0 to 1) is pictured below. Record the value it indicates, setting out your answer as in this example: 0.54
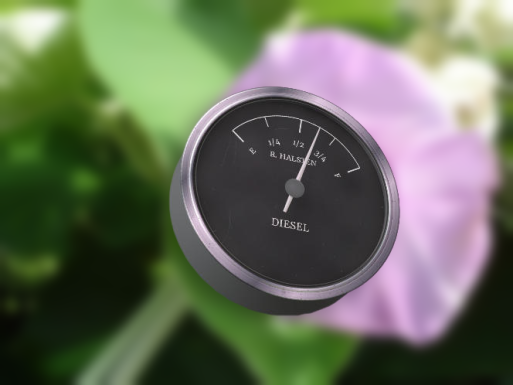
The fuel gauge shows 0.625
